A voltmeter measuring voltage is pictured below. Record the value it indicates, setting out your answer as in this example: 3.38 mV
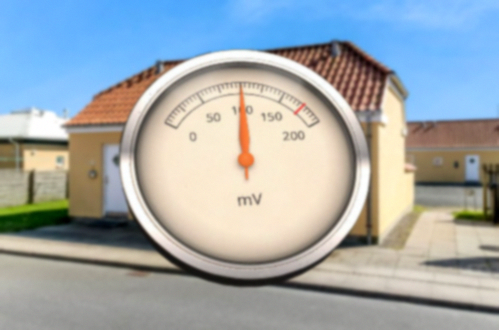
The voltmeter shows 100 mV
